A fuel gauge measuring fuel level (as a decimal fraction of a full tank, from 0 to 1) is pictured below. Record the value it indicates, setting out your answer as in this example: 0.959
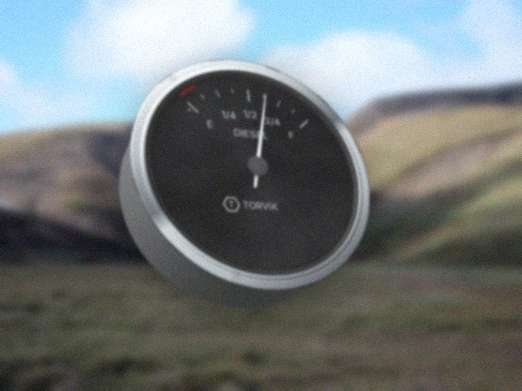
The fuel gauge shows 0.625
